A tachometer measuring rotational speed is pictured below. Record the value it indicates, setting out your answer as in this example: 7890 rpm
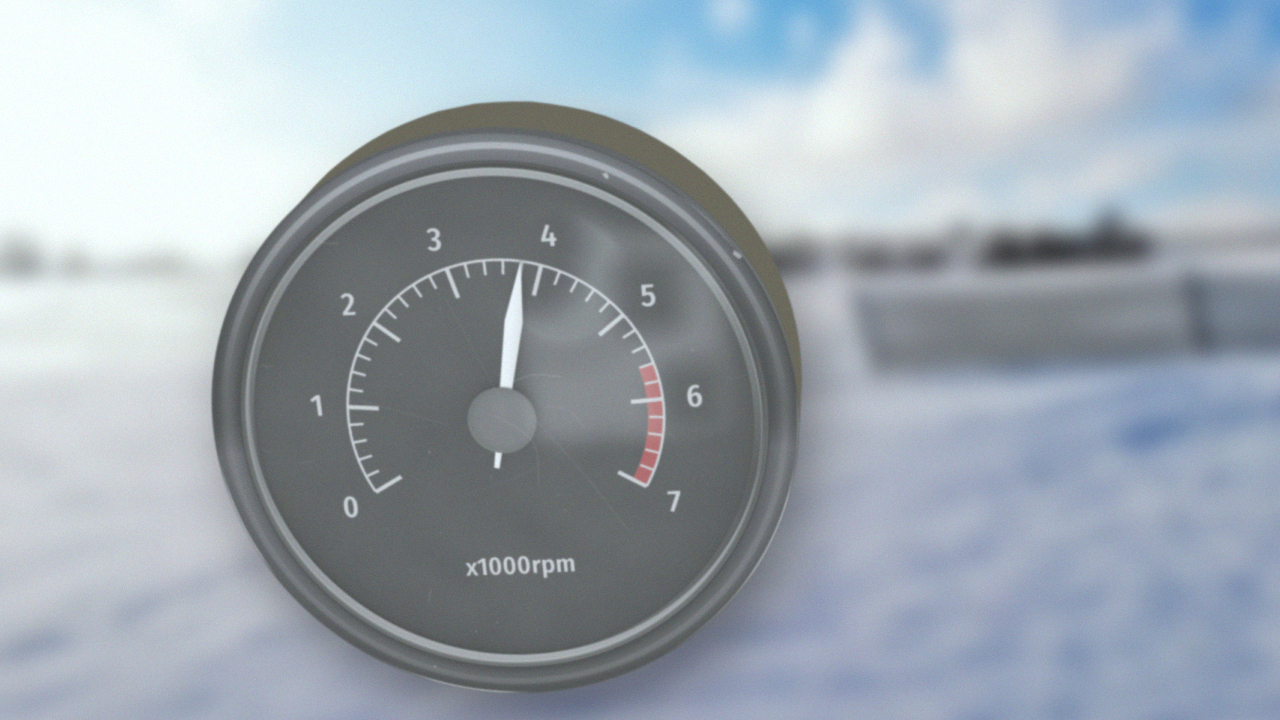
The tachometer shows 3800 rpm
